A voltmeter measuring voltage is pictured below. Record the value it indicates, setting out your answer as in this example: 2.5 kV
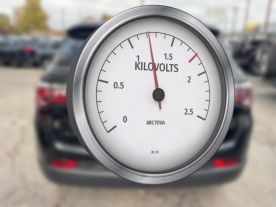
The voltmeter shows 1.2 kV
